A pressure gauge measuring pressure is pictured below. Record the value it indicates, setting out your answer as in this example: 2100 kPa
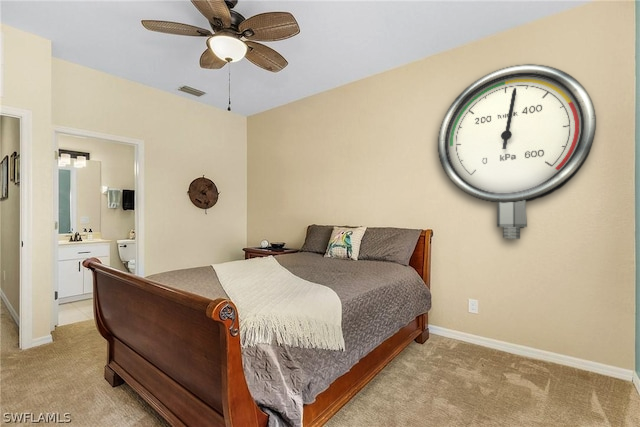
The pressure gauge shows 325 kPa
